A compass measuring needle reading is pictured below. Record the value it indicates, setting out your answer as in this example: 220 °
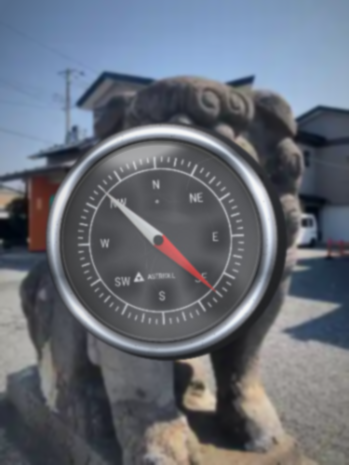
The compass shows 135 °
